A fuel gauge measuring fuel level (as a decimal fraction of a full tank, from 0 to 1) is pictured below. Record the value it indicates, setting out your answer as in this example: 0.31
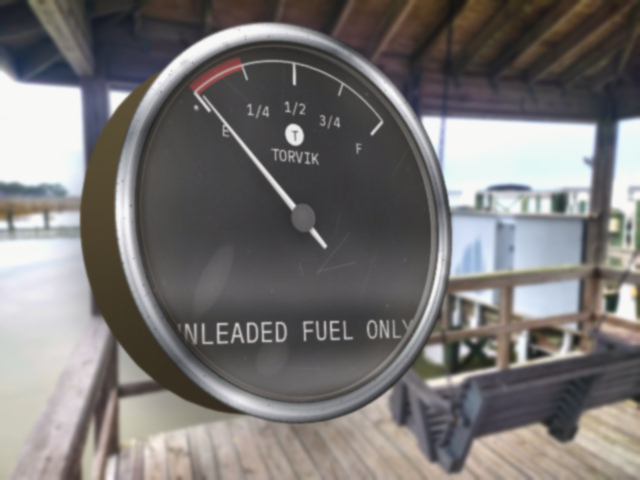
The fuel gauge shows 0
